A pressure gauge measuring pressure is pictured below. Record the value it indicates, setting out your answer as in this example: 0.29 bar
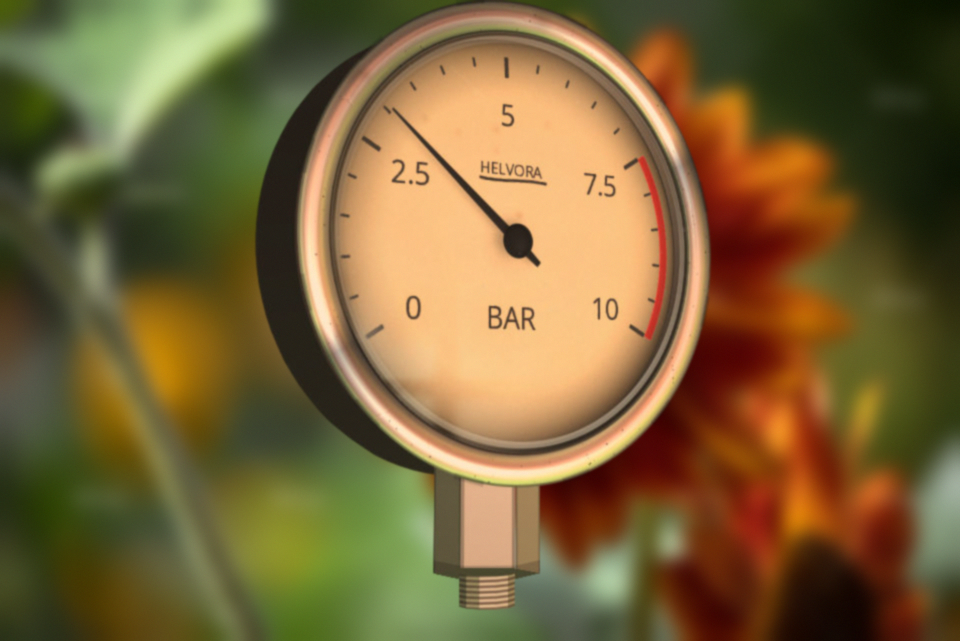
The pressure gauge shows 3 bar
